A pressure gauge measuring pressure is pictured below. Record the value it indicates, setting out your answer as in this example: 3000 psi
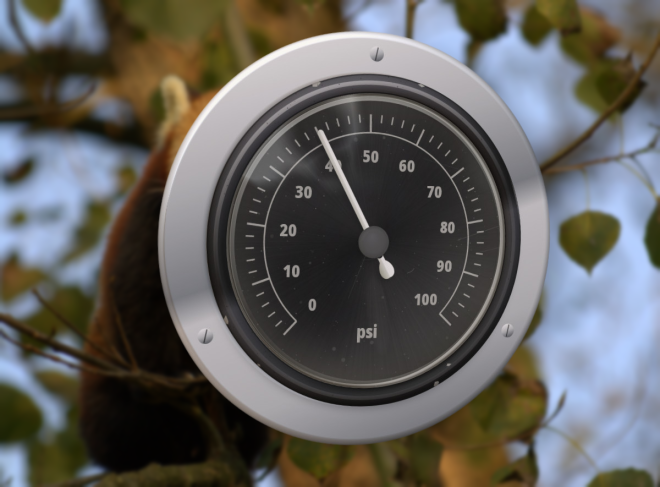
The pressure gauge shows 40 psi
